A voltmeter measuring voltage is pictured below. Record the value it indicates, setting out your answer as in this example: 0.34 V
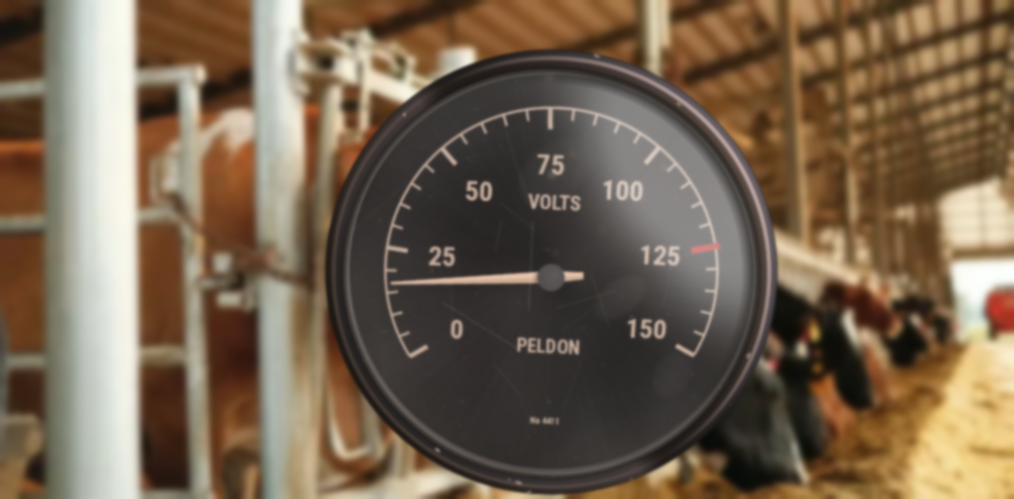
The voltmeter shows 17.5 V
